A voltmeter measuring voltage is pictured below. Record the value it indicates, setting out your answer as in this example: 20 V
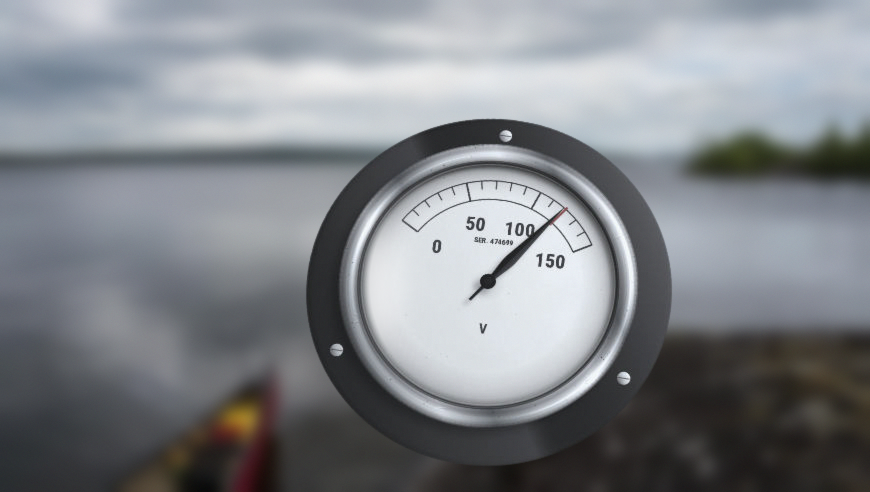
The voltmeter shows 120 V
